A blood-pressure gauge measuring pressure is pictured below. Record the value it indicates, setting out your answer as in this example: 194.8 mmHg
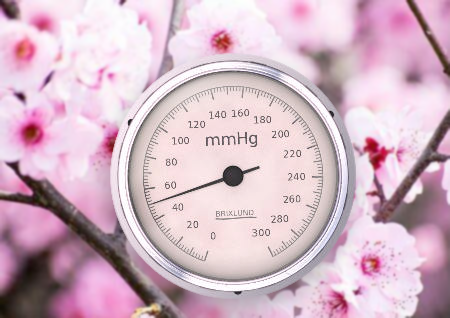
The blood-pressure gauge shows 50 mmHg
